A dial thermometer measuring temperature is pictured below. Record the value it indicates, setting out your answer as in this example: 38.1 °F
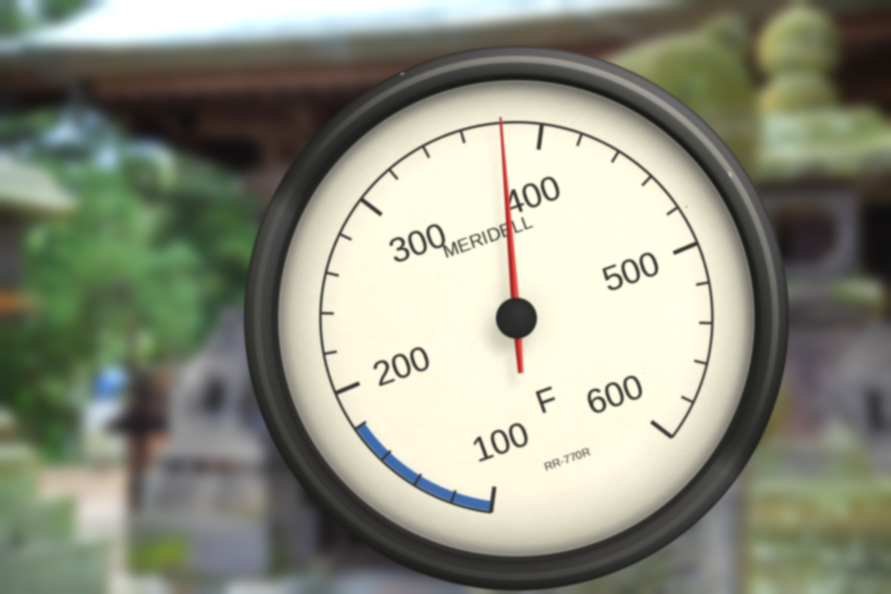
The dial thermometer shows 380 °F
